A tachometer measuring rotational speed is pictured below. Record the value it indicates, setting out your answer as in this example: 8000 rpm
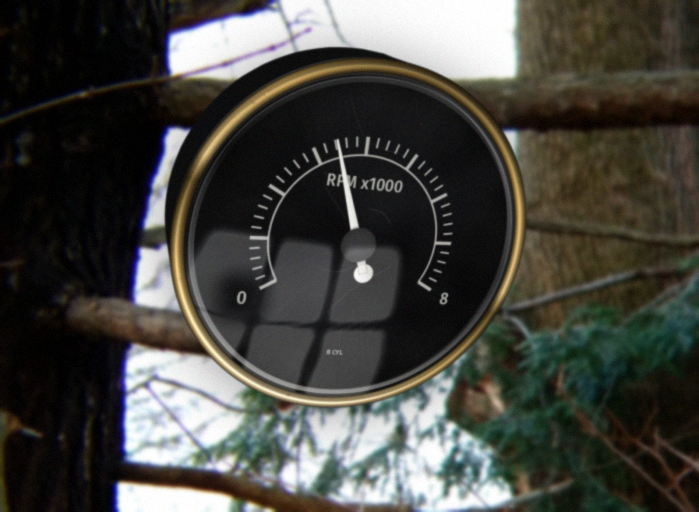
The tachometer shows 3400 rpm
